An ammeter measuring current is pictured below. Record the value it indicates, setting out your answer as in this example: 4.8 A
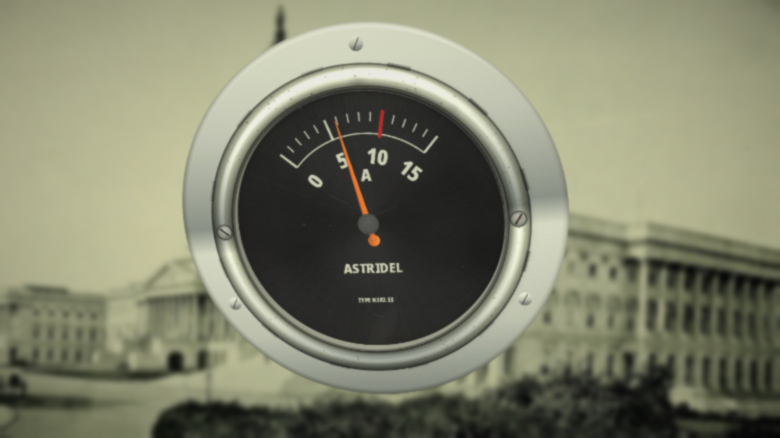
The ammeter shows 6 A
